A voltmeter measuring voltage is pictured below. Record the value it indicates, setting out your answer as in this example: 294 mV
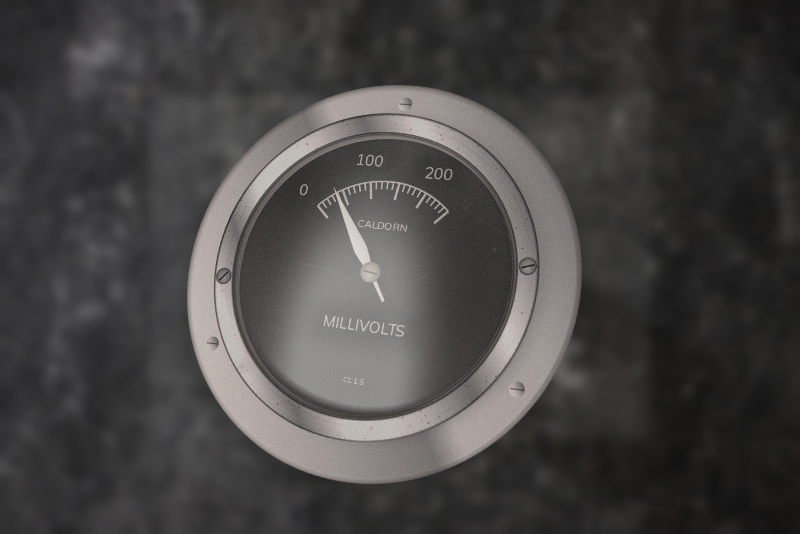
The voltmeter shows 40 mV
